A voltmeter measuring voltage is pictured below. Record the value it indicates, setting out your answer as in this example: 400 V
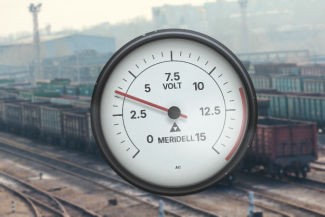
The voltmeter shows 3.75 V
